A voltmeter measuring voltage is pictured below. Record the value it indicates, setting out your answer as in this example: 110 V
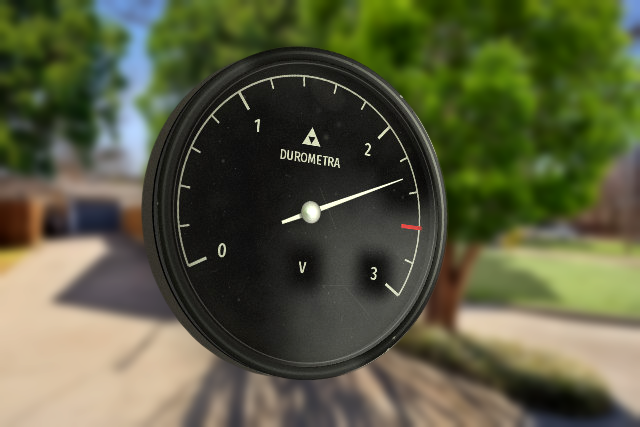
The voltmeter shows 2.3 V
